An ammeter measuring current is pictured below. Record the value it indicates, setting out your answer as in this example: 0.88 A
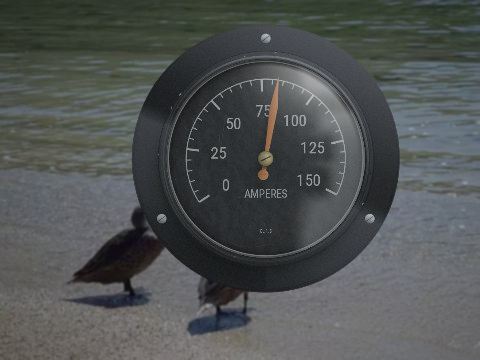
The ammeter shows 82.5 A
